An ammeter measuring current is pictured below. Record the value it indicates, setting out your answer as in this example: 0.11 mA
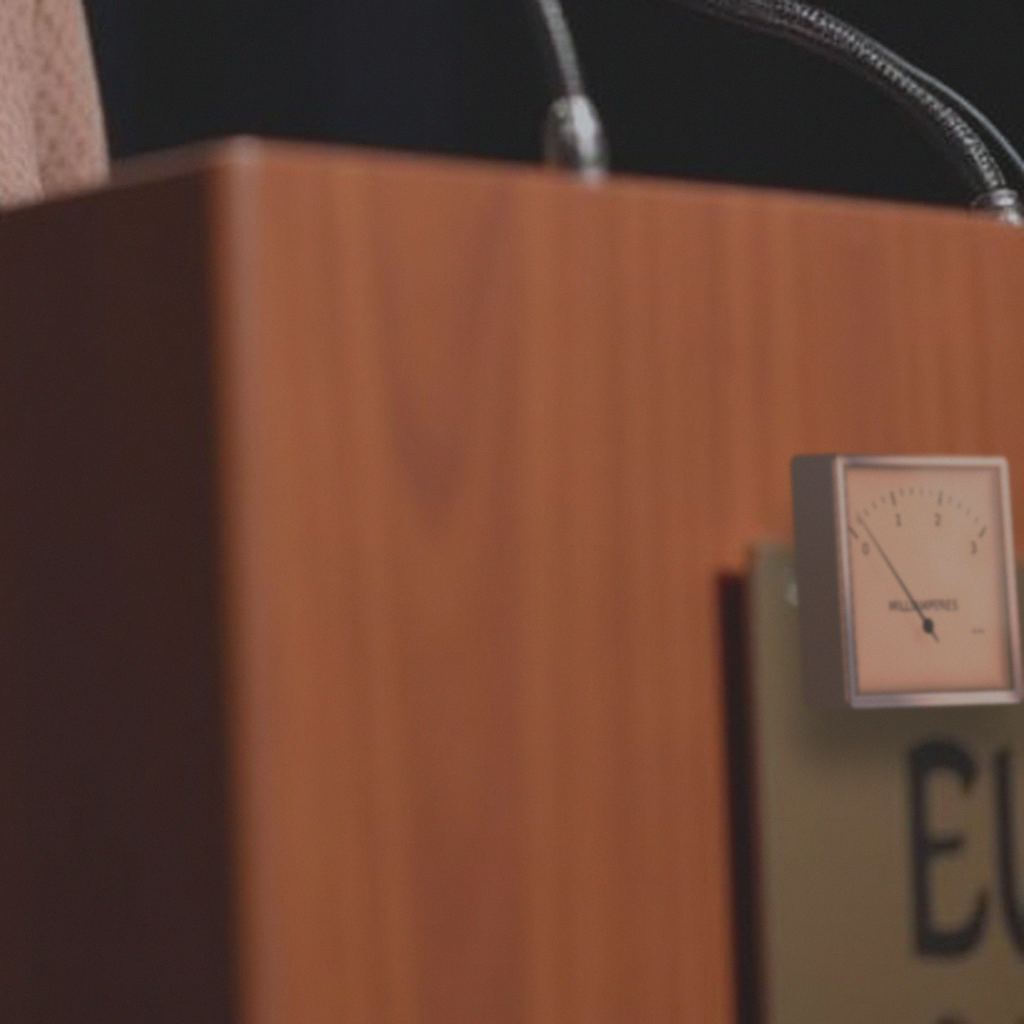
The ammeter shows 0.2 mA
